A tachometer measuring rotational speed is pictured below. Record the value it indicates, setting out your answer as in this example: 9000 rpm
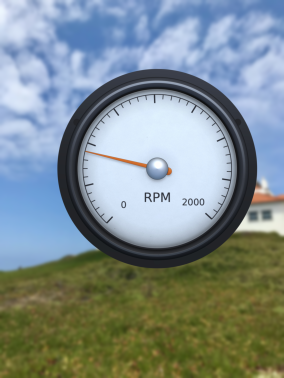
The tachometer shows 450 rpm
